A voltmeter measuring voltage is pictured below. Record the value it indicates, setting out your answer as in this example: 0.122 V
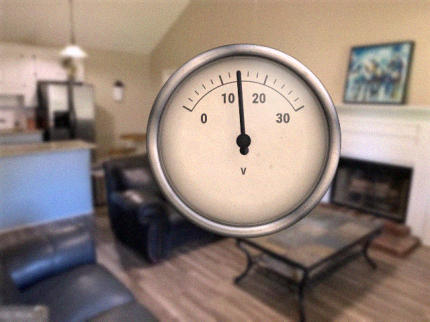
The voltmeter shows 14 V
